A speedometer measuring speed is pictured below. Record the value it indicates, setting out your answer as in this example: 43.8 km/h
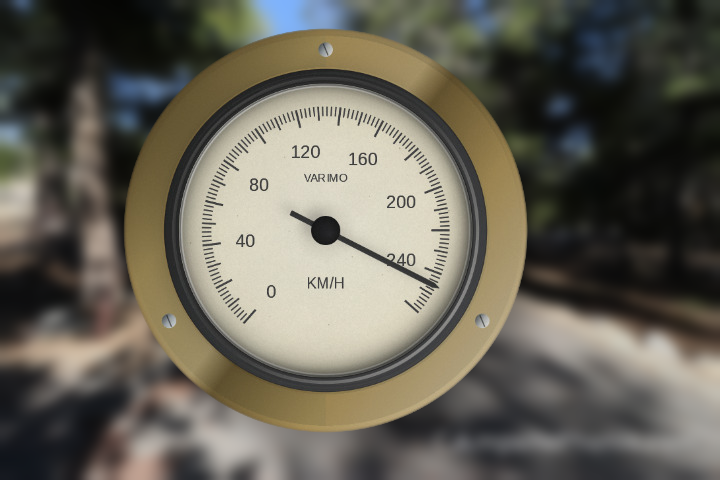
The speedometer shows 246 km/h
